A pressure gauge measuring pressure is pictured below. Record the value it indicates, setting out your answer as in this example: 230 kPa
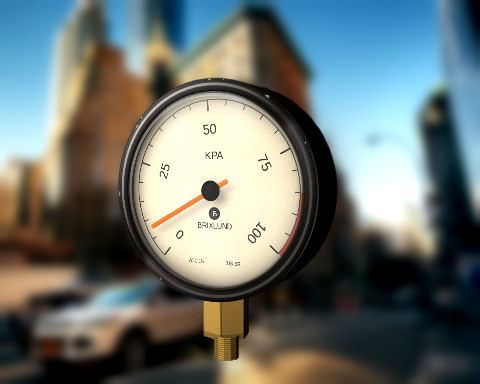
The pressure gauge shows 7.5 kPa
